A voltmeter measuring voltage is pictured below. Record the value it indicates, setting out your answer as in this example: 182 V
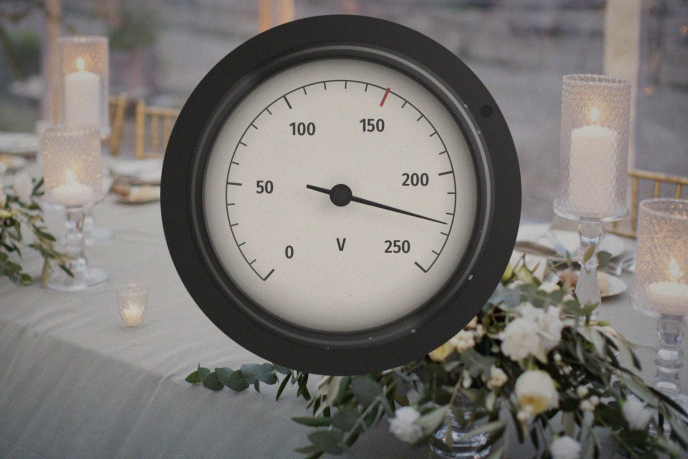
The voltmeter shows 225 V
